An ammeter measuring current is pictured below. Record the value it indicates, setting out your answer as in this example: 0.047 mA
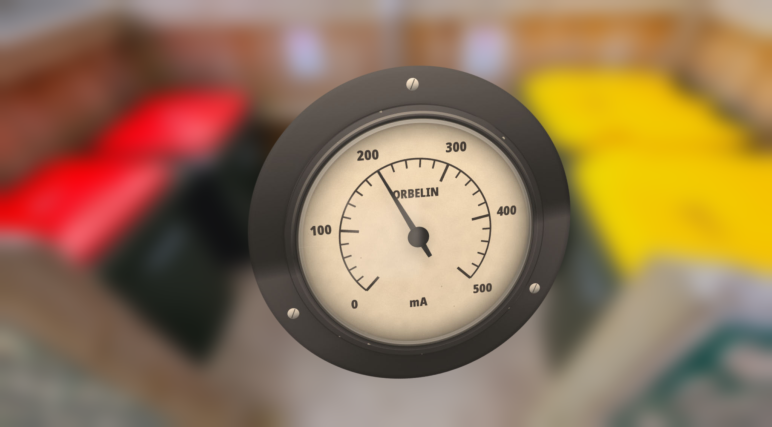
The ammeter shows 200 mA
